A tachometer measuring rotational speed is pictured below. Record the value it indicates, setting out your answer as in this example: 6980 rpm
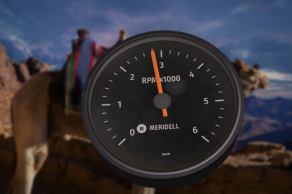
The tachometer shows 2800 rpm
